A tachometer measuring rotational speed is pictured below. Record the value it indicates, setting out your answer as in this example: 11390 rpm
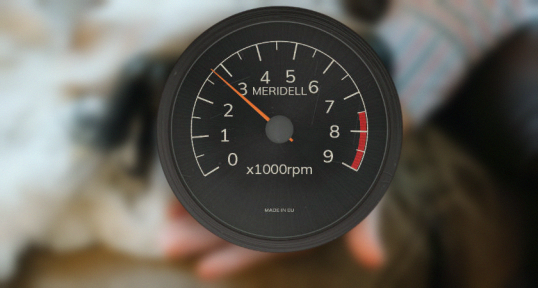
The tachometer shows 2750 rpm
